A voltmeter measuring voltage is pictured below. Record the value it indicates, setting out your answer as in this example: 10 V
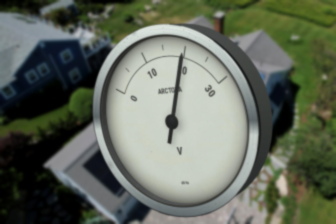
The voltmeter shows 20 V
